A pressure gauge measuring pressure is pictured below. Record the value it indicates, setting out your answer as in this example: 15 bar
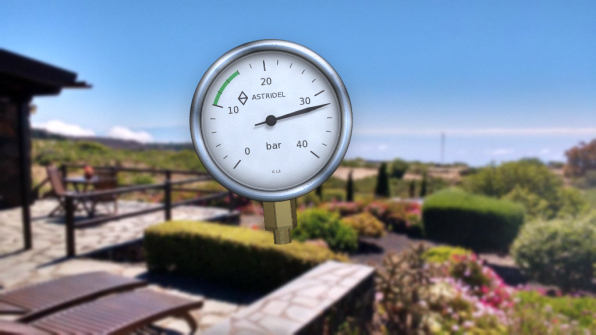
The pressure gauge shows 32 bar
